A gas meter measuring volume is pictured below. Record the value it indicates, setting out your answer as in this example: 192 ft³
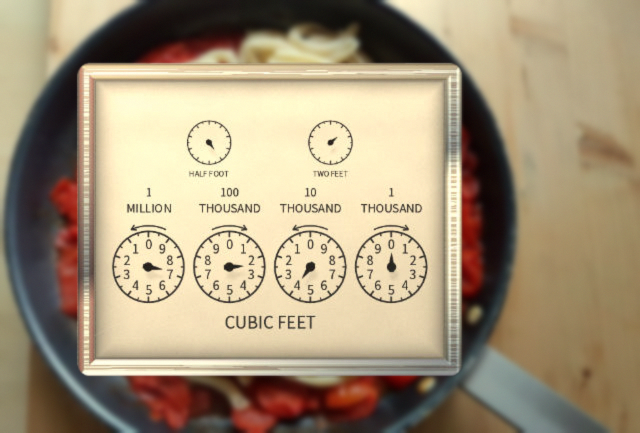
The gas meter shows 724000 ft³
